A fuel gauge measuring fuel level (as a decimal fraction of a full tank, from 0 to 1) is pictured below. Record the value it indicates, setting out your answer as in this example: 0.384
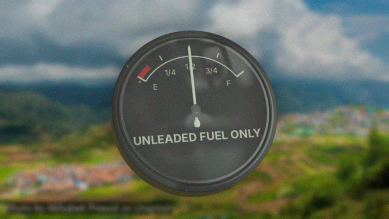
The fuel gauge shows 0.5
